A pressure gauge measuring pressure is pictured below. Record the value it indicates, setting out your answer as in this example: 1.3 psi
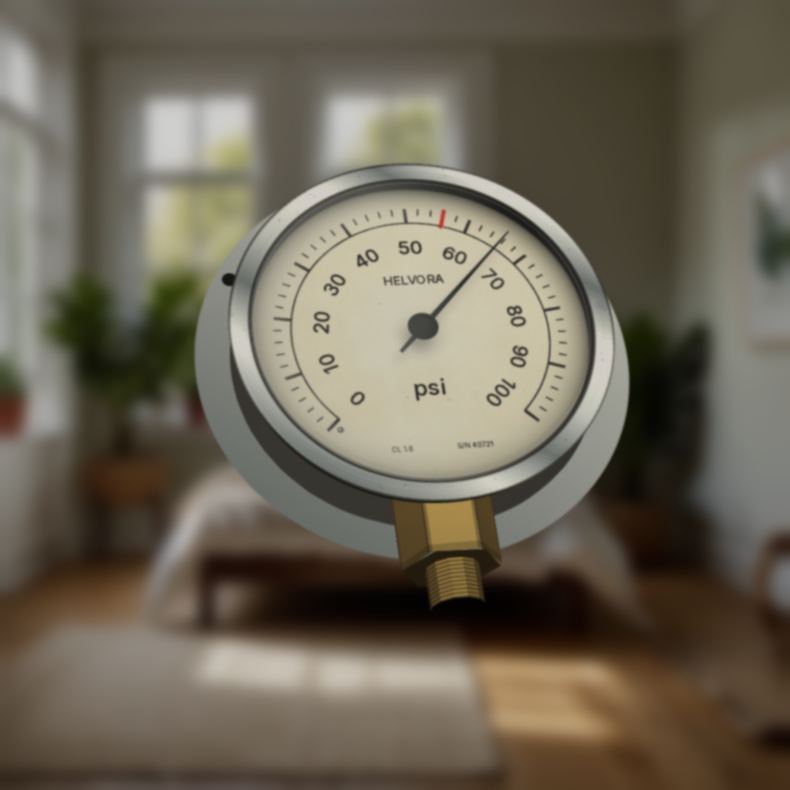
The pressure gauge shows 66 psi
